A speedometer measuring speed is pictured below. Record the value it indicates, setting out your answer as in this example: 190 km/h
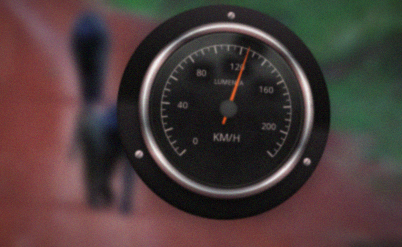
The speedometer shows 125 km/h
